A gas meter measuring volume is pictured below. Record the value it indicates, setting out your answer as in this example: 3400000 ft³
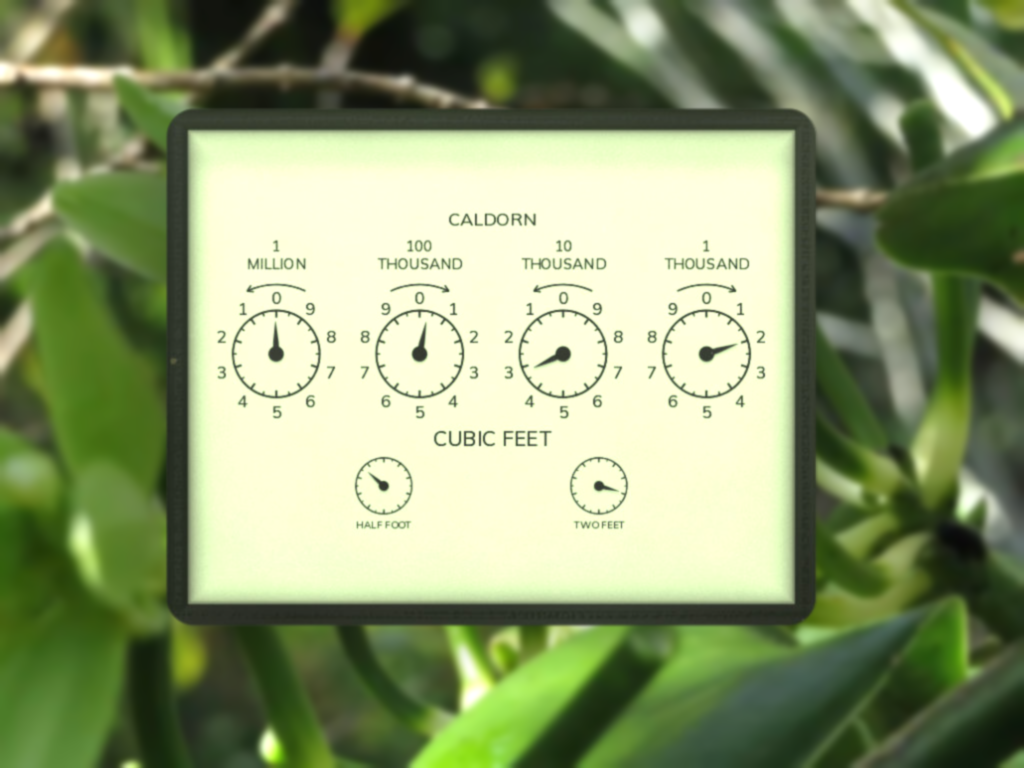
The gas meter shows 3200 ft³
